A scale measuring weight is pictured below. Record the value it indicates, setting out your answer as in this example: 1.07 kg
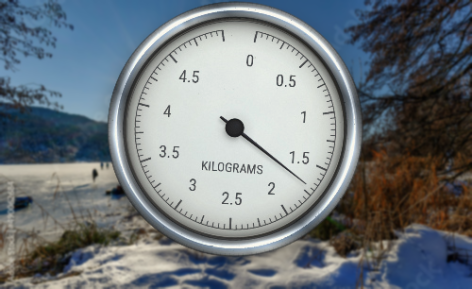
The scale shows 1.7 kg
